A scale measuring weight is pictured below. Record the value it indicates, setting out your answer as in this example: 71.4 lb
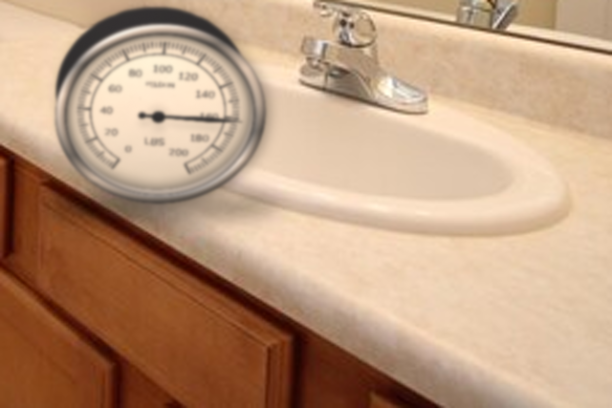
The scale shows 160 lb
